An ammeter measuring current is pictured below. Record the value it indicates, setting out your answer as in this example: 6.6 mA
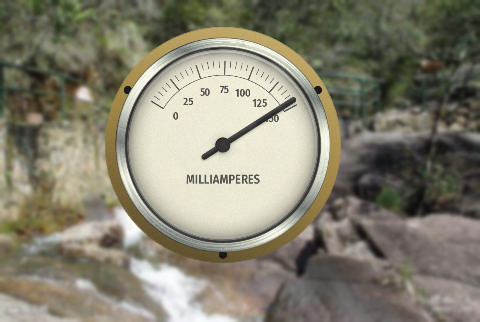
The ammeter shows 145 mA
